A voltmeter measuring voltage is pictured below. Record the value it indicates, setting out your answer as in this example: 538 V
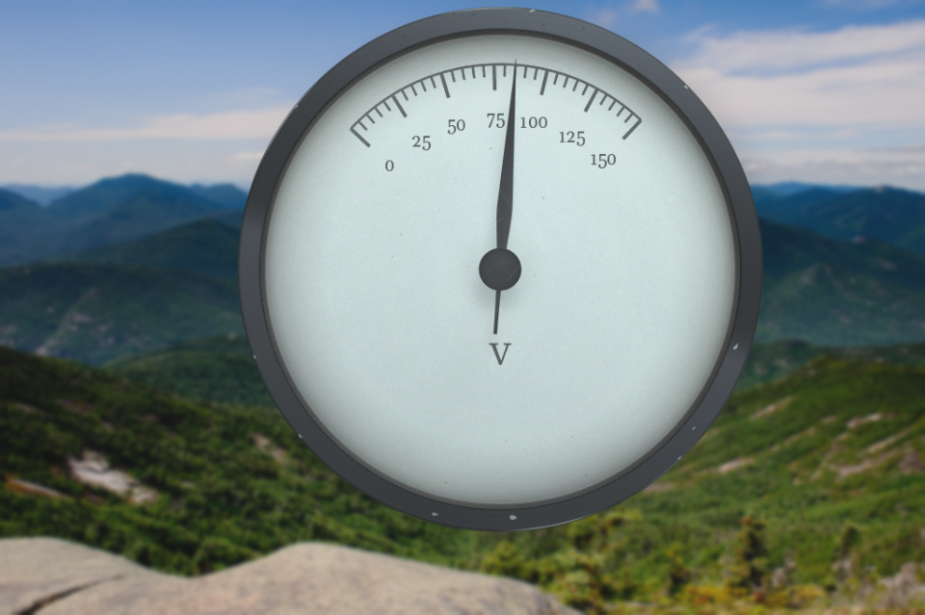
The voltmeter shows 85 V
